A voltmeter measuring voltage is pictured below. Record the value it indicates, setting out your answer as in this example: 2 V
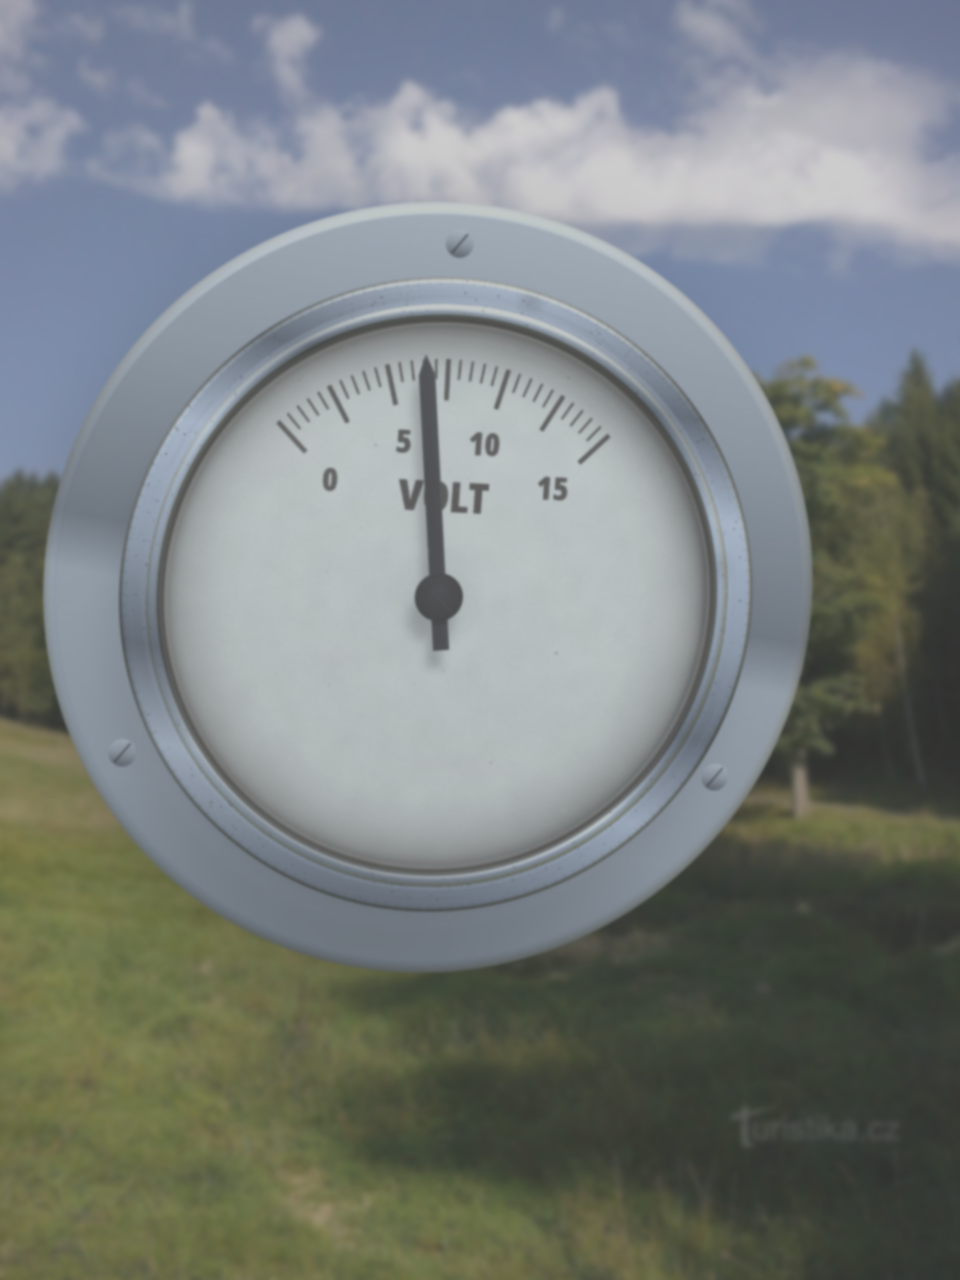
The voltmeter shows 6.5 V
